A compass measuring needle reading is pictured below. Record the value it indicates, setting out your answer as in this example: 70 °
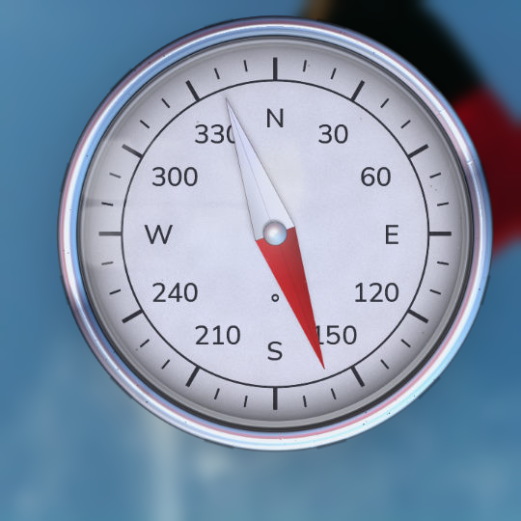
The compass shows 160 °
